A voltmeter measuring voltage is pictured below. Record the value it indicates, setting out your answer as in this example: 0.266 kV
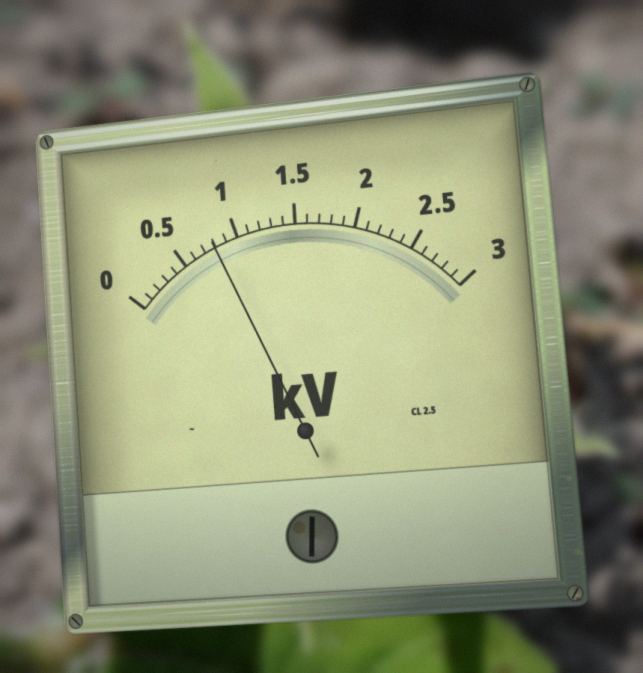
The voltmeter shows 0.8 kV
